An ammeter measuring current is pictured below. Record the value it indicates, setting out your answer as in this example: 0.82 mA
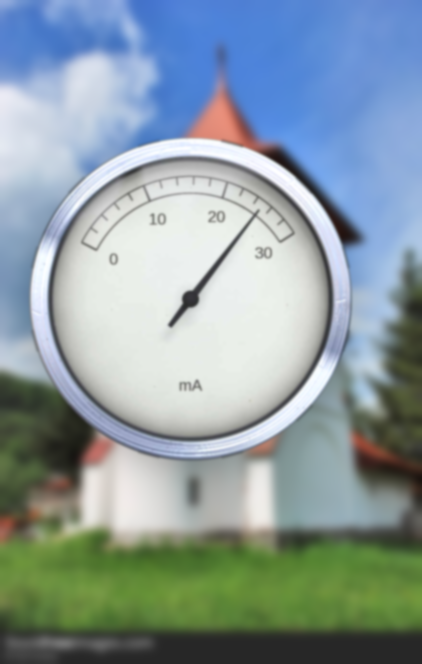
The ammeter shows 25 mA
